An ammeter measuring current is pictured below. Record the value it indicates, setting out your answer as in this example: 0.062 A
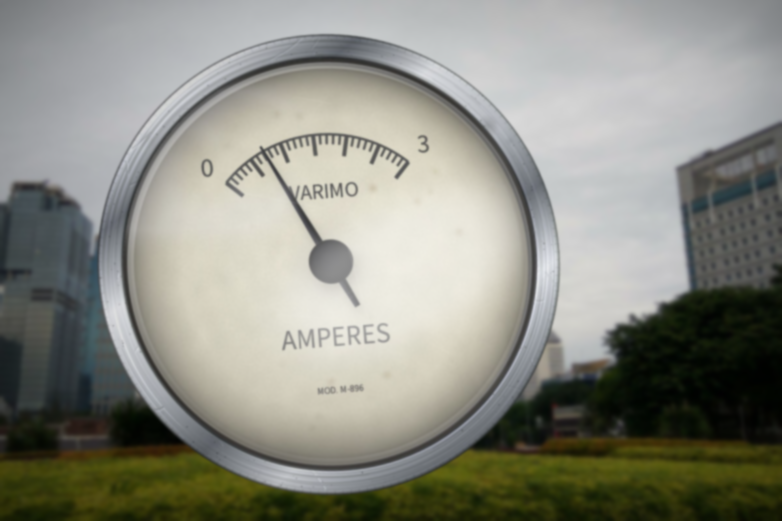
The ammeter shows 0.7 A
